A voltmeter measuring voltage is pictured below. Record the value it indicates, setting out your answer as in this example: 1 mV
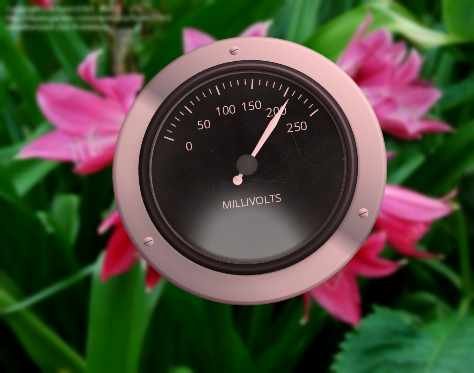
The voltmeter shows 210 mV
